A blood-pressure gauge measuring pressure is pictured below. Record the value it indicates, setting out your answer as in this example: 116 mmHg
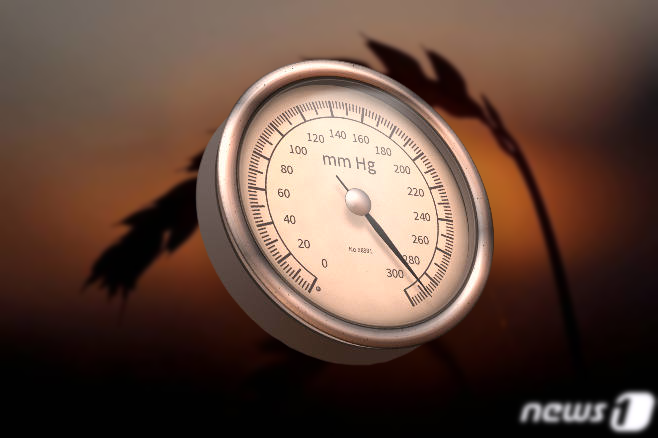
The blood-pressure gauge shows 290 mmHg
